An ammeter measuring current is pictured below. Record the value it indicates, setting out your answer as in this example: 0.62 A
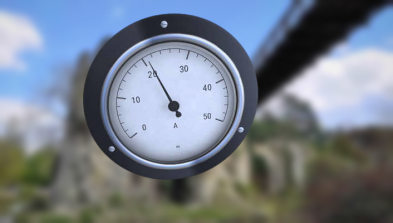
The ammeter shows 21 A
